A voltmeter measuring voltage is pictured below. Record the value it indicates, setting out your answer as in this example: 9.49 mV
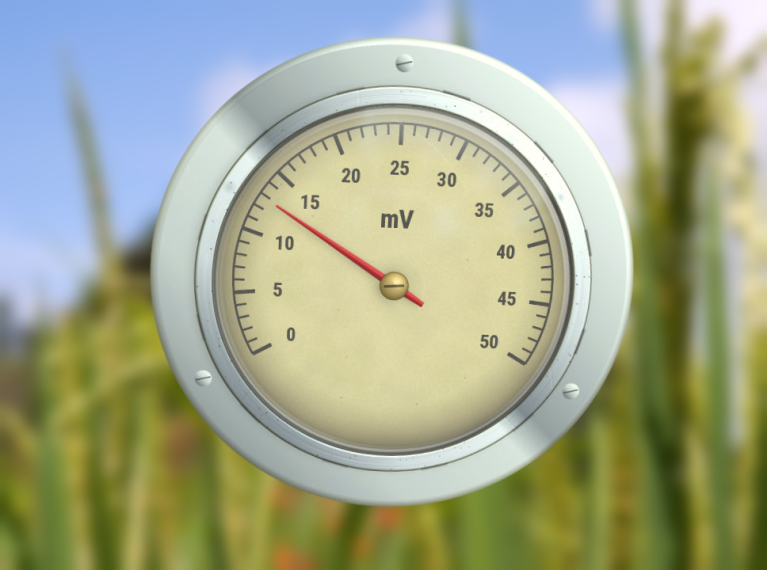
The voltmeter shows 13 mV
